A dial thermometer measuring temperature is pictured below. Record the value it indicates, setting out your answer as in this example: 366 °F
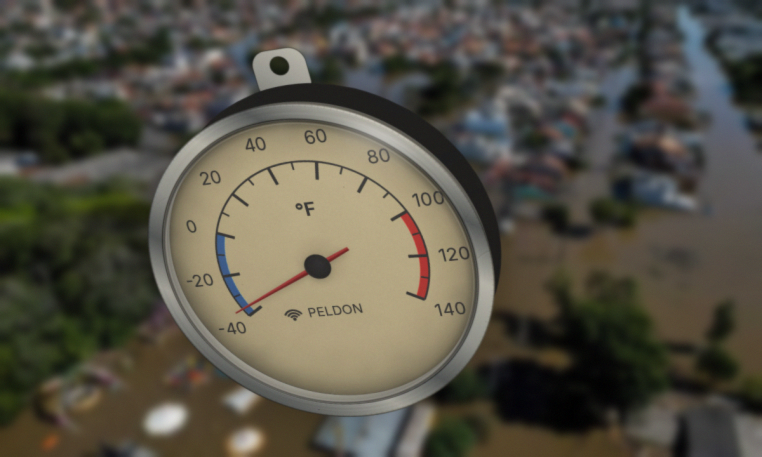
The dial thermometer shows -35 °F
